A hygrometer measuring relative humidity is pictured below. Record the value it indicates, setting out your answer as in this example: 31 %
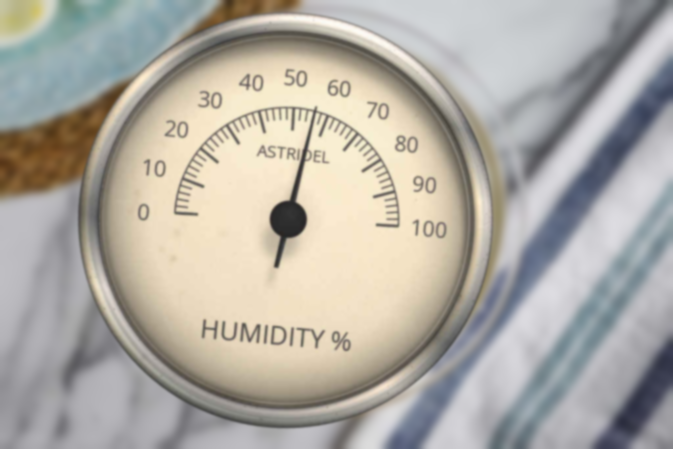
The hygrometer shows 56 %
